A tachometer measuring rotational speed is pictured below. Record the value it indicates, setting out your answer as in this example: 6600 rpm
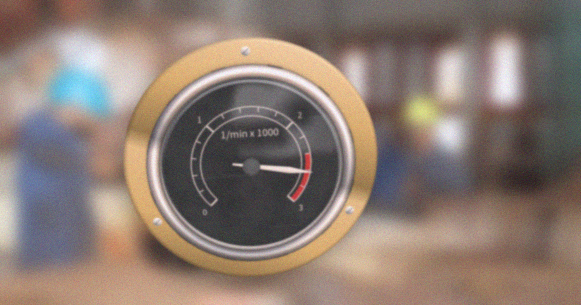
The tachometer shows 2600 rpm
